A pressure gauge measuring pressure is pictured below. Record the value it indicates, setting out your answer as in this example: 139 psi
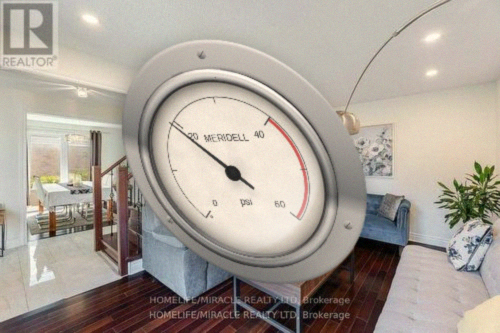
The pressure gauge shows 20 psi
